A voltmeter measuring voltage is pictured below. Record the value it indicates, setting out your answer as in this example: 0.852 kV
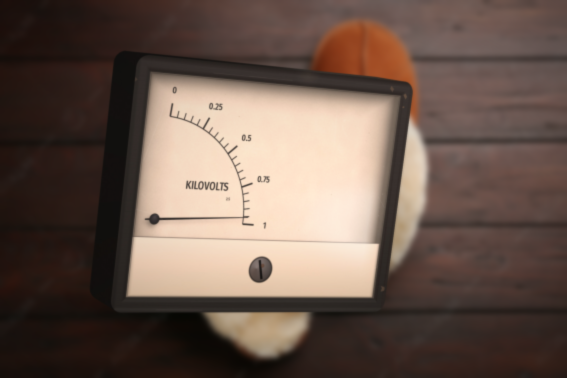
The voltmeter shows 0.95 kV
